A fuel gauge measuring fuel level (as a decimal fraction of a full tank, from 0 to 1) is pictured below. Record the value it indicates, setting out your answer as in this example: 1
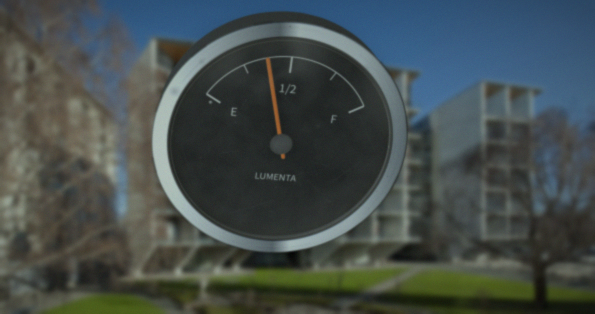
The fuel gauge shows 0.375
